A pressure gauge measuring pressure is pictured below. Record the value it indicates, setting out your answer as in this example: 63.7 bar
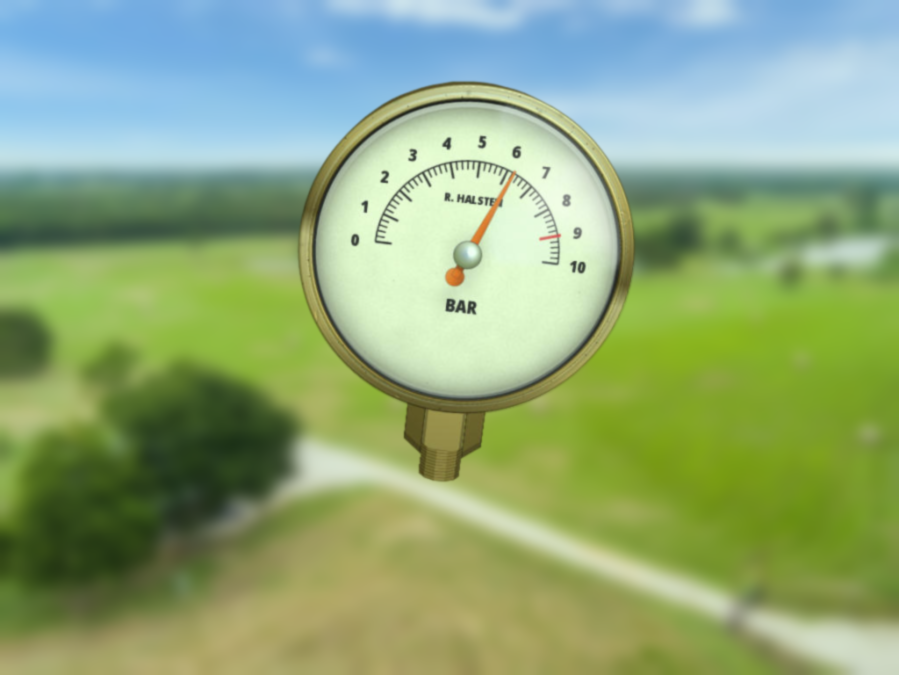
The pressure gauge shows 6.2 bar
